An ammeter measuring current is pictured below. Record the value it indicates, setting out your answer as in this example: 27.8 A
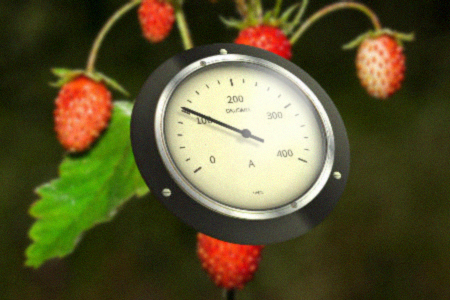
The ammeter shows 100 A
